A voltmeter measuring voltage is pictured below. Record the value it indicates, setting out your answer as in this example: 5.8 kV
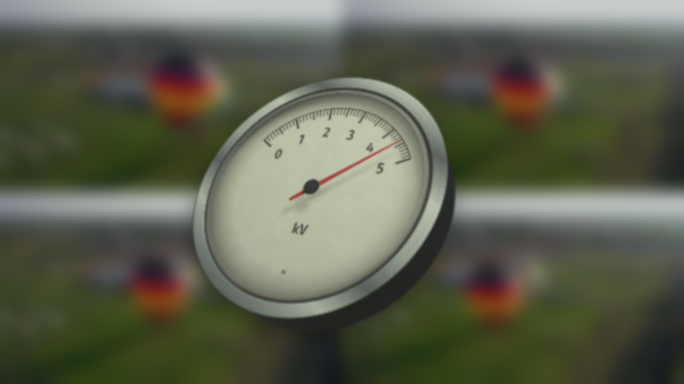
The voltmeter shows 4.5 kV
